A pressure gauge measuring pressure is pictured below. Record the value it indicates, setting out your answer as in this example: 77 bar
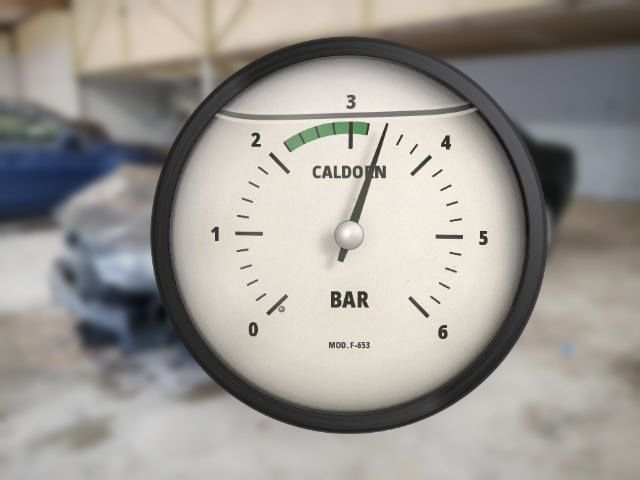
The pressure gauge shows 3.4 bar
